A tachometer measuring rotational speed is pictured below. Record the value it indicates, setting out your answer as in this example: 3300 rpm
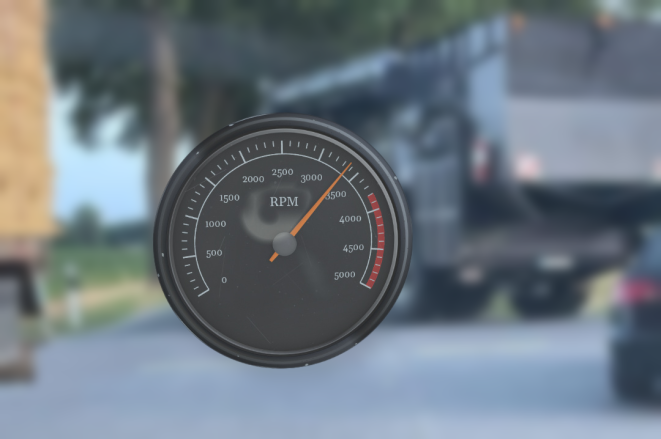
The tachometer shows 3350 rpm
